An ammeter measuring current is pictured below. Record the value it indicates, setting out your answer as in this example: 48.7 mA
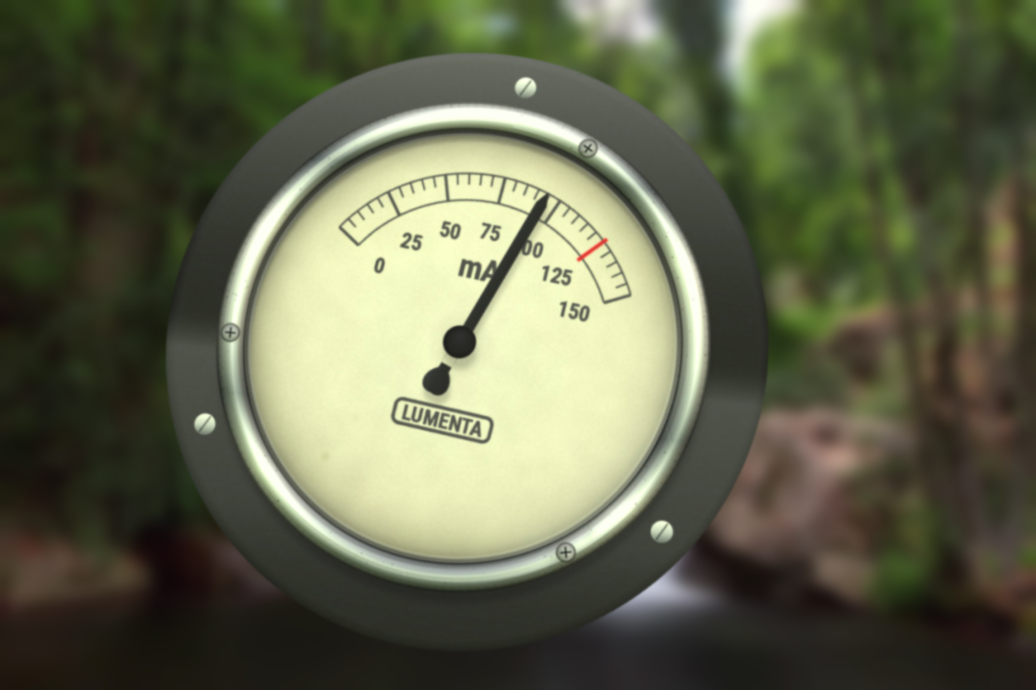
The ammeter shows 95 mA
